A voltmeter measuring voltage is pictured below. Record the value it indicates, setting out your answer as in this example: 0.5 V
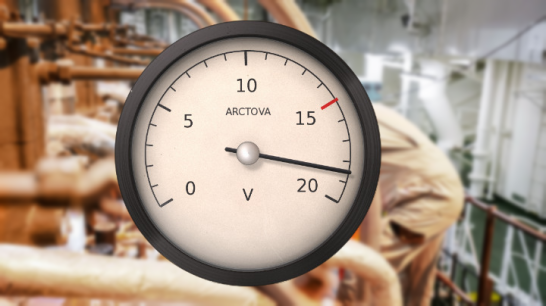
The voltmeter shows 18.5 V
